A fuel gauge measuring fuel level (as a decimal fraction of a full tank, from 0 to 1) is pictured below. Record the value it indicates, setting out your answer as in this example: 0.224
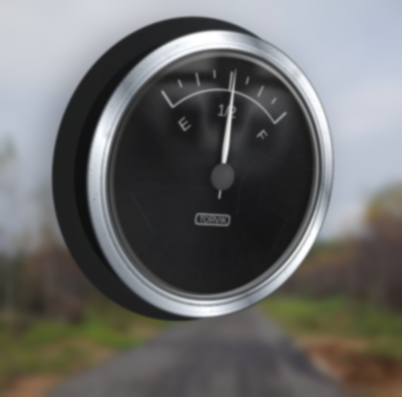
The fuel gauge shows 0.5
